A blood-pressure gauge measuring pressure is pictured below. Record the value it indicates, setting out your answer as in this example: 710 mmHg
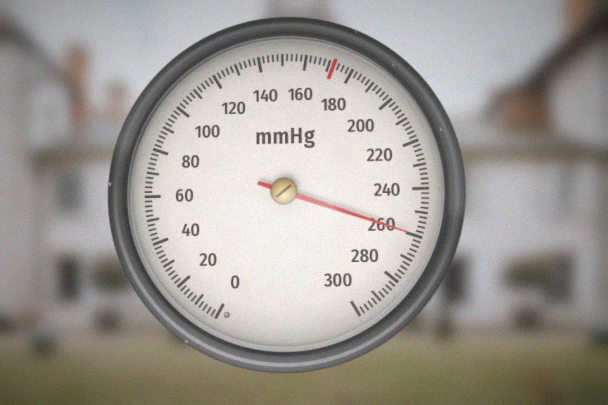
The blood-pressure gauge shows 260 mmHg
